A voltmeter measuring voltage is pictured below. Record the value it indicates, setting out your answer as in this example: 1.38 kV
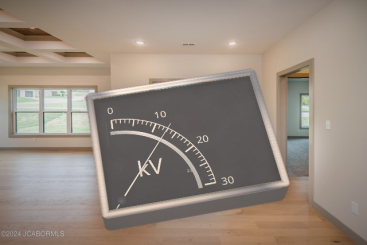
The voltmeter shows 13 kV
